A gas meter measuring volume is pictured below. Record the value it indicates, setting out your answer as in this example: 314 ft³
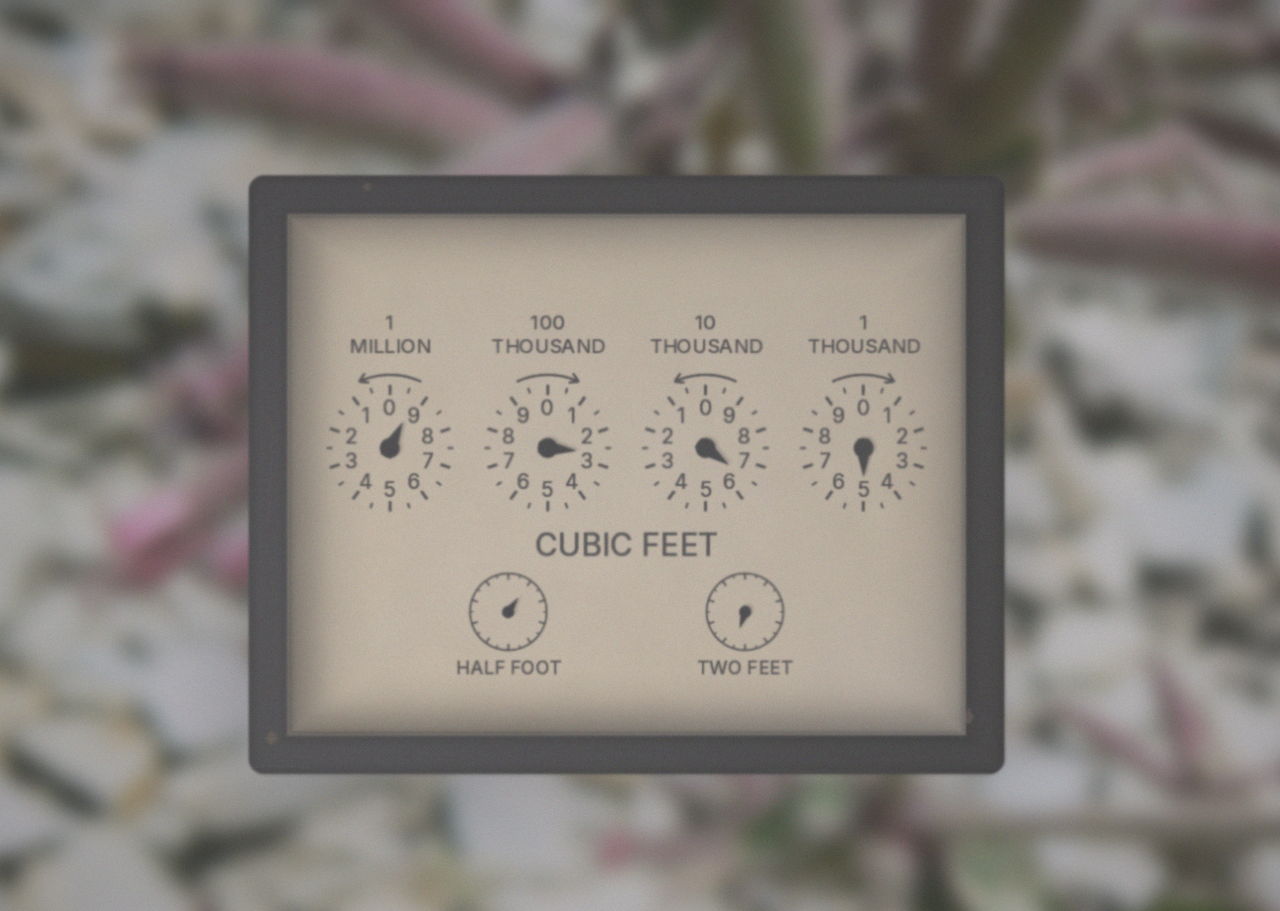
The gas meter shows 926500 ft³
